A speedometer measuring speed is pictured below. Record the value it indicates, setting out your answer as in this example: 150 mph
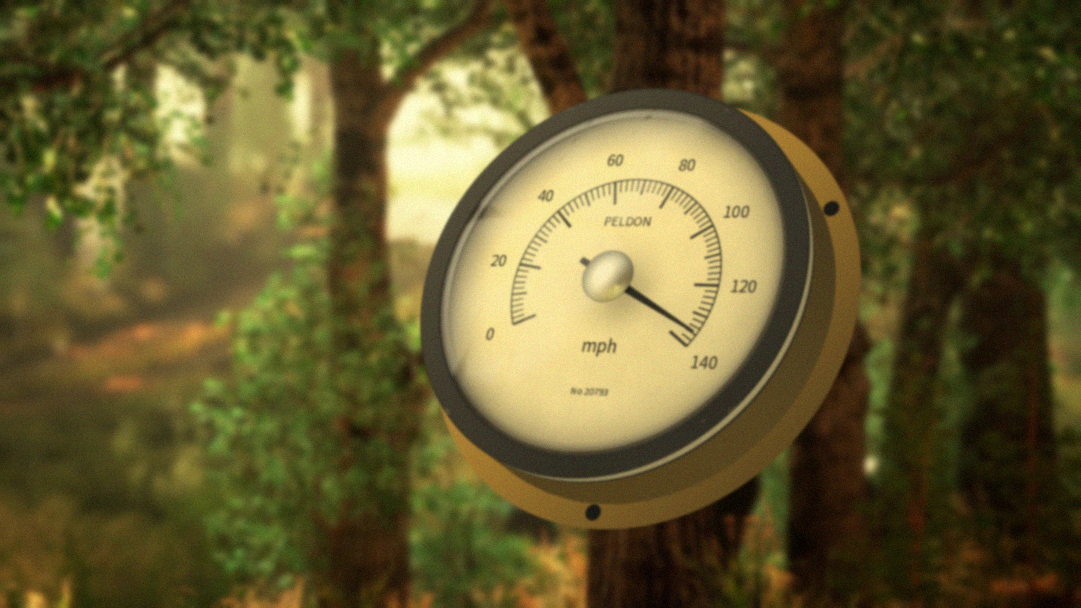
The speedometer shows 136 mph
